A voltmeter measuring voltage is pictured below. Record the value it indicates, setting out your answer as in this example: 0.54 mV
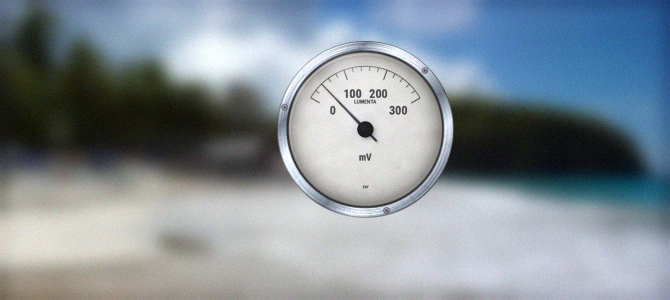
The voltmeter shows 40 mV
